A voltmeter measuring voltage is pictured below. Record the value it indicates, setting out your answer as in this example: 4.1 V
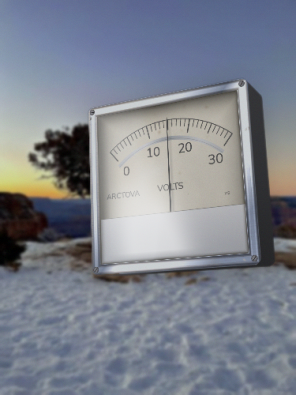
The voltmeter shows 15 V
